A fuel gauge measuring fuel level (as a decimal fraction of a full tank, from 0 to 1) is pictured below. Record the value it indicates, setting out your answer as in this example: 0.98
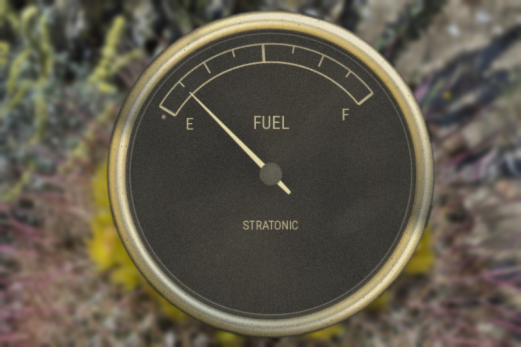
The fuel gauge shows 0.125
